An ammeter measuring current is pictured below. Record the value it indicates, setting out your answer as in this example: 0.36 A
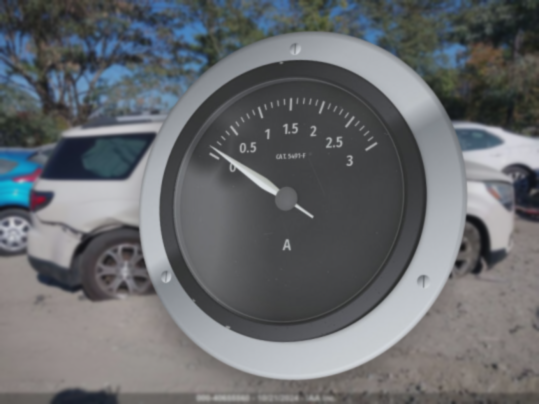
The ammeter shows 0.1 A
